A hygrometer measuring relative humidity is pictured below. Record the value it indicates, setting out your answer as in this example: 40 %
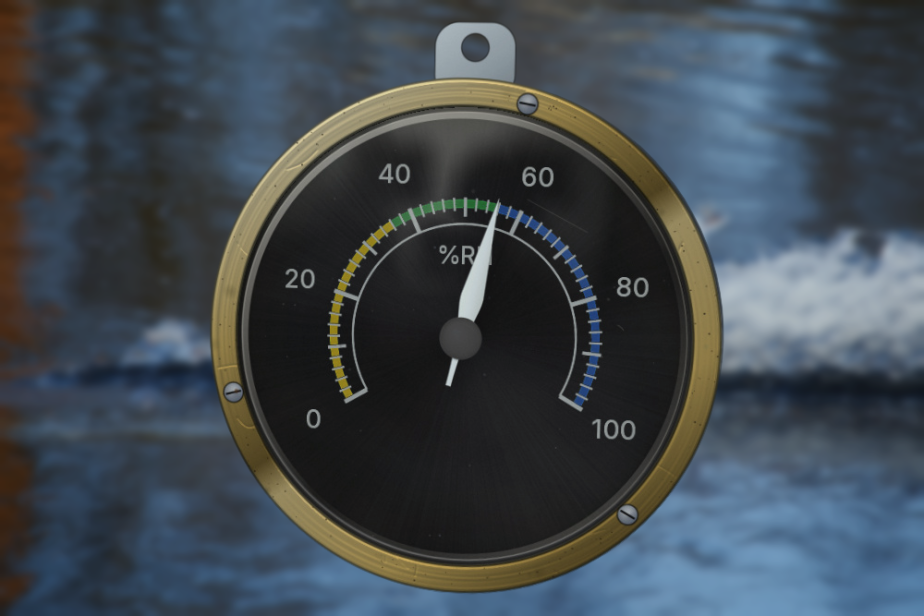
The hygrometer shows 56 %
